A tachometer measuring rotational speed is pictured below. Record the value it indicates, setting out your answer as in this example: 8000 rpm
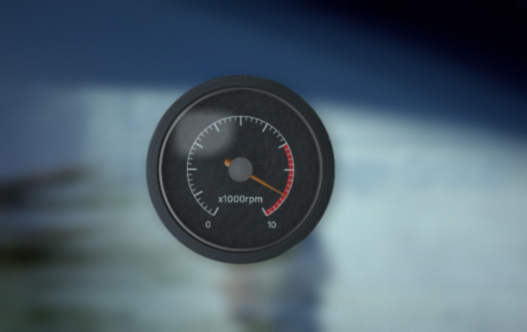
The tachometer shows 9000 rpm
